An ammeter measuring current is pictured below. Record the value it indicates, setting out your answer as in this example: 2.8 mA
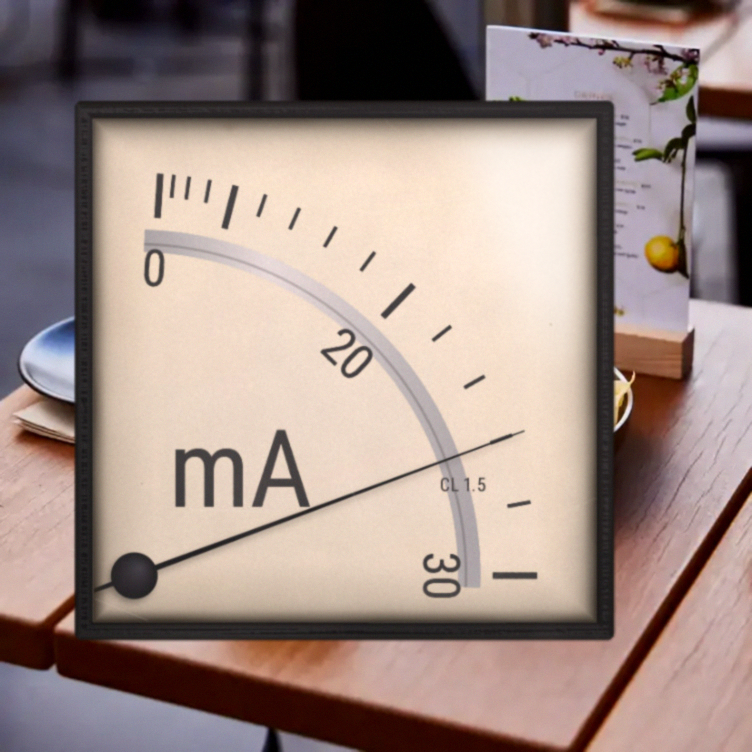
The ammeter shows 26 mA
